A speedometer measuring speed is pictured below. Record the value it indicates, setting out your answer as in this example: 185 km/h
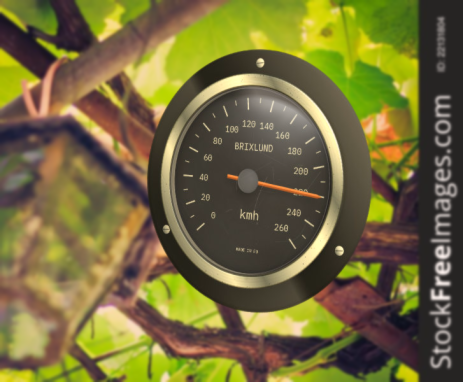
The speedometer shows 220 km/h
